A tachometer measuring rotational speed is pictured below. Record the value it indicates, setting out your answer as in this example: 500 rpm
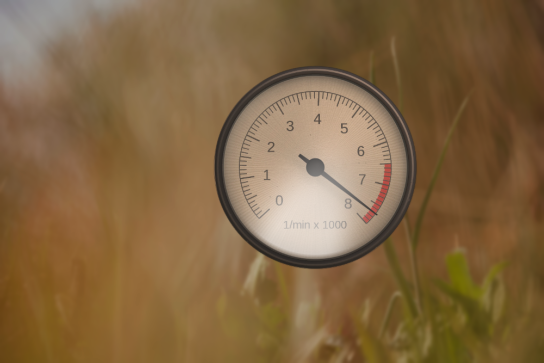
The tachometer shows 7700 rpm
